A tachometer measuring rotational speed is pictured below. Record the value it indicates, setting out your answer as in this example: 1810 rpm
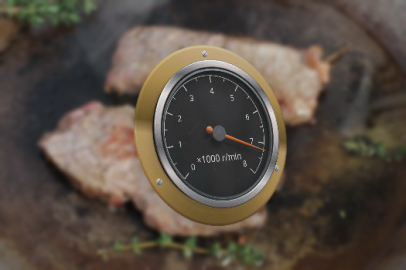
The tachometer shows 7250 rpm
